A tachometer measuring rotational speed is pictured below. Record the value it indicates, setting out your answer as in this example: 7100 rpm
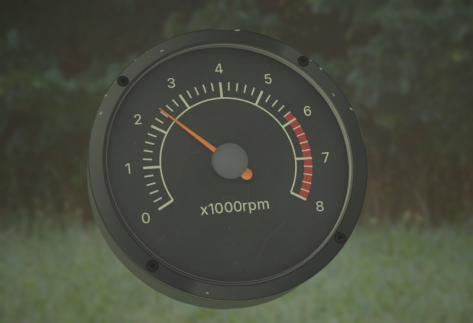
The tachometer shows 2400 rpm
